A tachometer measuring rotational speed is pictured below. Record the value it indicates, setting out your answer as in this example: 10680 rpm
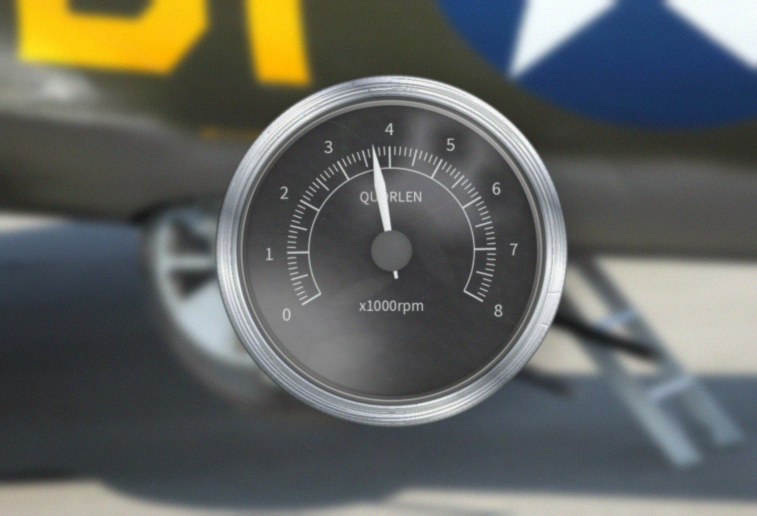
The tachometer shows 3700 rpm
